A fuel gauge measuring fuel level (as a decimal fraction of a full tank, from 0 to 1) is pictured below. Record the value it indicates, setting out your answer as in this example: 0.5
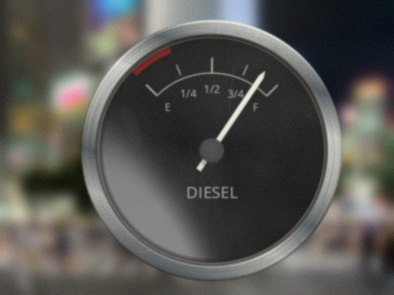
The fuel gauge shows 0.875
